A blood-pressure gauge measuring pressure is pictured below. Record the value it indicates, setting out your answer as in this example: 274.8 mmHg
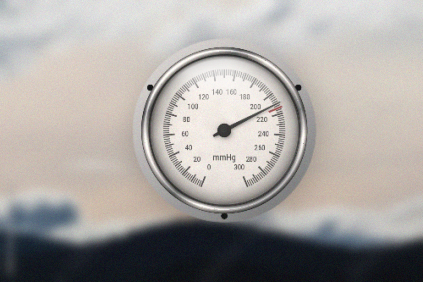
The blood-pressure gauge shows 210 mmHg
